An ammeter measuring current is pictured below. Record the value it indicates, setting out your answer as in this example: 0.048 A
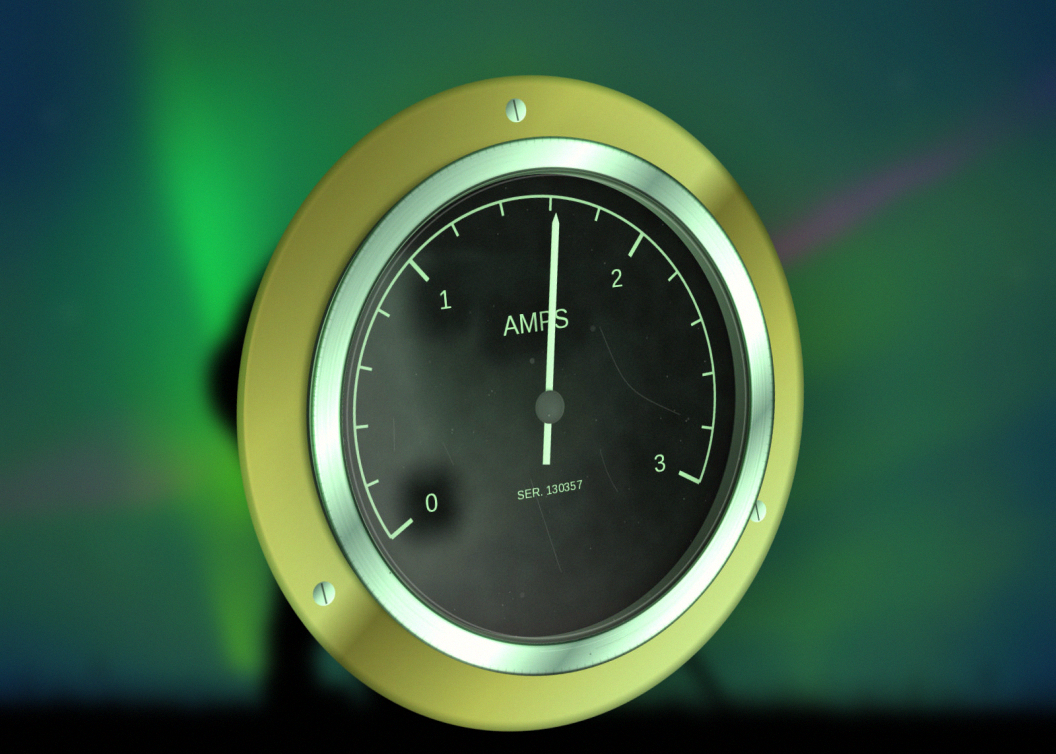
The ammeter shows 1.6 A
